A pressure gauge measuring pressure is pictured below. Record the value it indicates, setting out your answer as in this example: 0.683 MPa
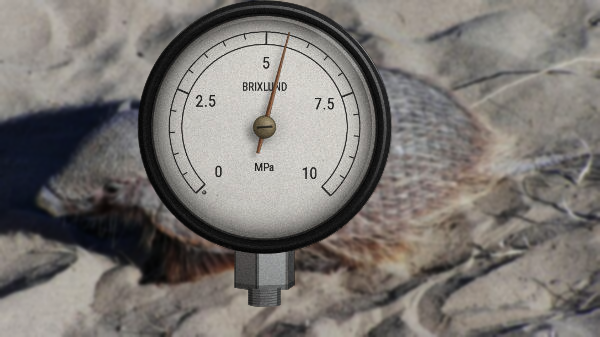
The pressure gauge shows 5.5 MPa
